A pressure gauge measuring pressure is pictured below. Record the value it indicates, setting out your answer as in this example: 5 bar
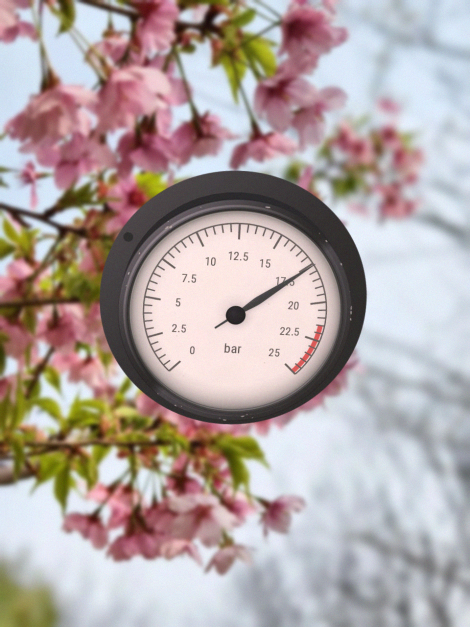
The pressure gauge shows 17.5 bar
